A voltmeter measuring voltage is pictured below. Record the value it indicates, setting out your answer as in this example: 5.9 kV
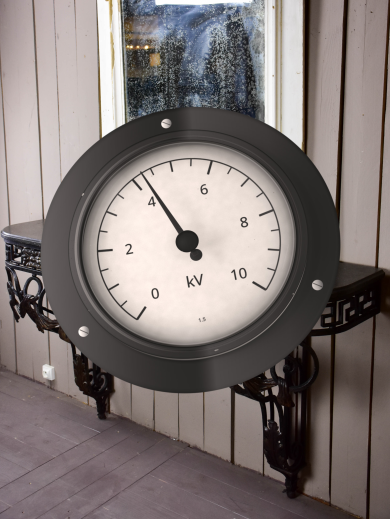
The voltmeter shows 4.25 kV
